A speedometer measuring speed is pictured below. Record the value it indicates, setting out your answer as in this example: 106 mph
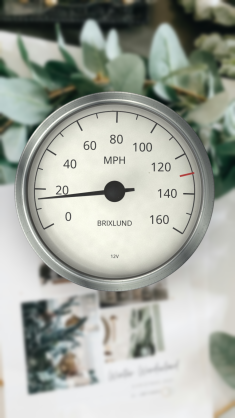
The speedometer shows 15 mph
